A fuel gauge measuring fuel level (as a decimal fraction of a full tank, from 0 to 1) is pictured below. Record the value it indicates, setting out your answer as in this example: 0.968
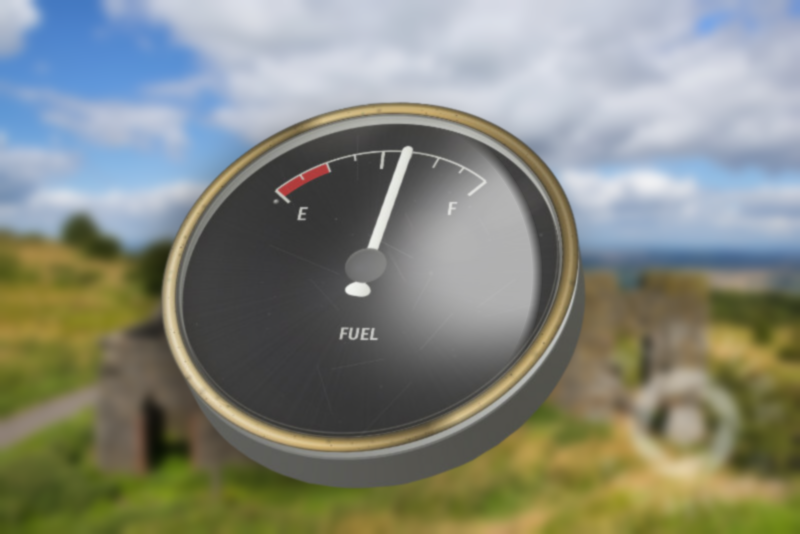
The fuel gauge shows 0.625
